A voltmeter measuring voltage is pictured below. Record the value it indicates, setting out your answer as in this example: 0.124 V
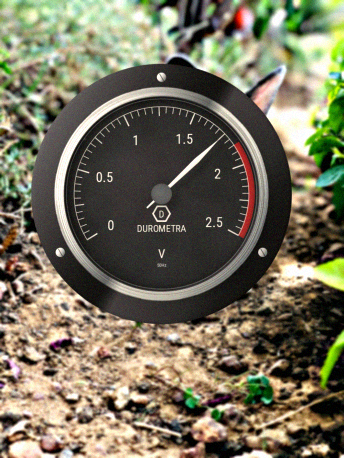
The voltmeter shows 1.75 V
